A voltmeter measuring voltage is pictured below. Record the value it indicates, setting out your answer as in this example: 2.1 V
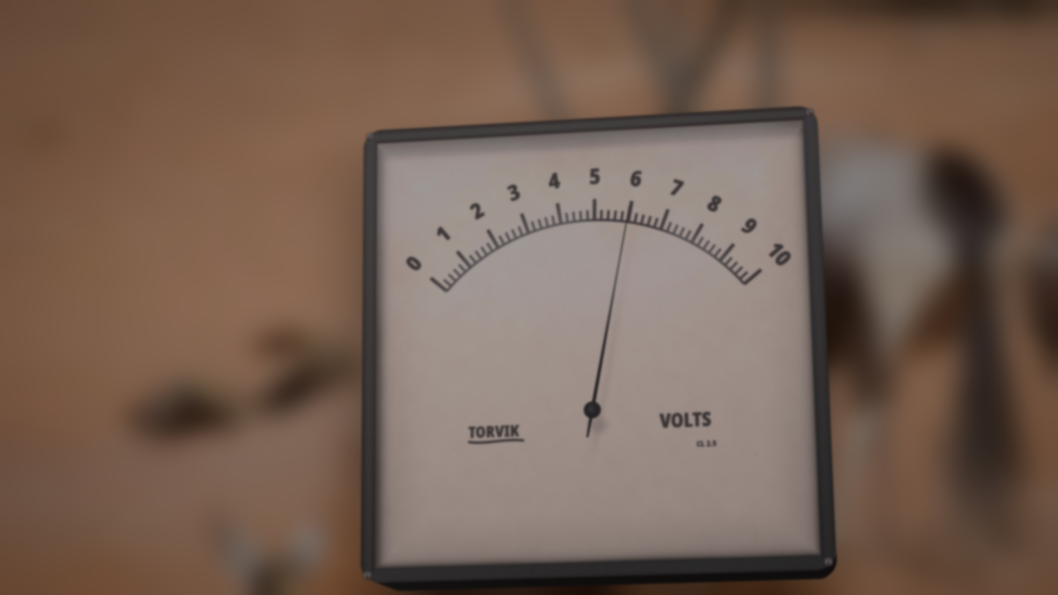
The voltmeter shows 6 V
